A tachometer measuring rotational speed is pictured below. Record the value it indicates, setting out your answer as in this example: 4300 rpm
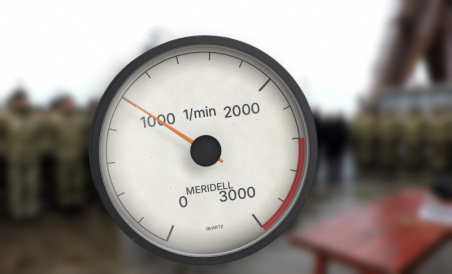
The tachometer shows 1000 rpm
